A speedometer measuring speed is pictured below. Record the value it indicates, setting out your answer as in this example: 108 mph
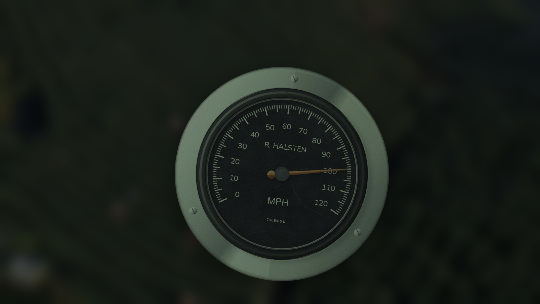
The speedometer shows 100 mph
